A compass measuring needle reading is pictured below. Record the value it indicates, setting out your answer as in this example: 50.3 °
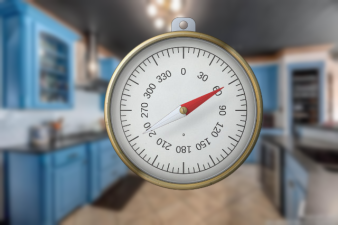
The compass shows 60 °
